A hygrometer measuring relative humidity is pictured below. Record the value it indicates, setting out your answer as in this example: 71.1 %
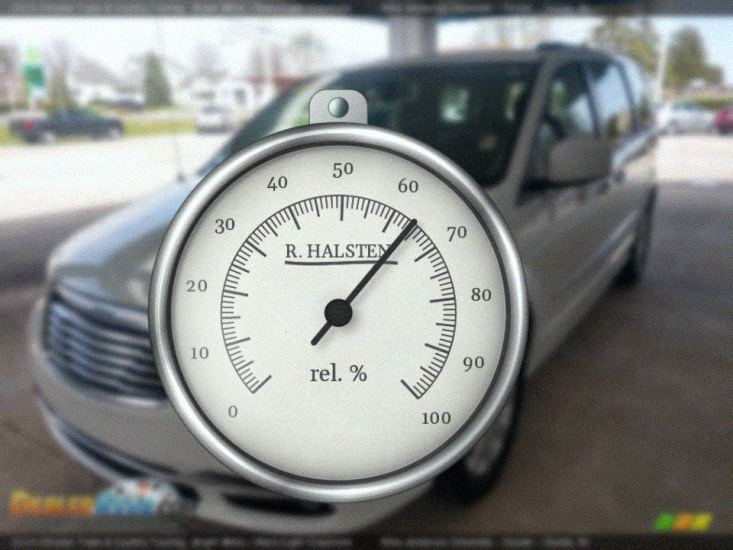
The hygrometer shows 64 %
